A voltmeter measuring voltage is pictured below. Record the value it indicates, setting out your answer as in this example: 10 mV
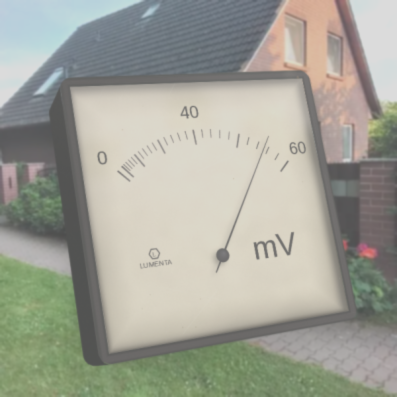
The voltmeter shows 55 mV
